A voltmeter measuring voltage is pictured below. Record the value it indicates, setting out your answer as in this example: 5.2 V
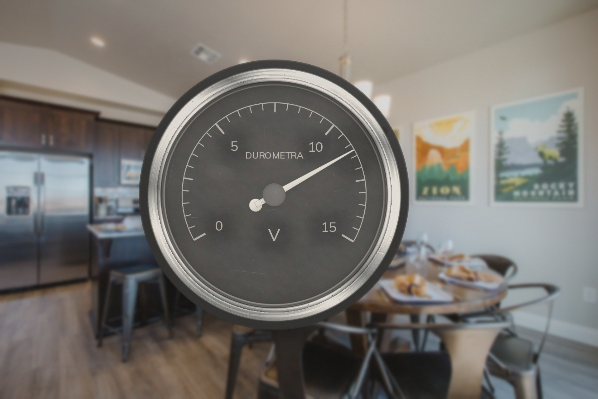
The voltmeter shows 11.25 V
